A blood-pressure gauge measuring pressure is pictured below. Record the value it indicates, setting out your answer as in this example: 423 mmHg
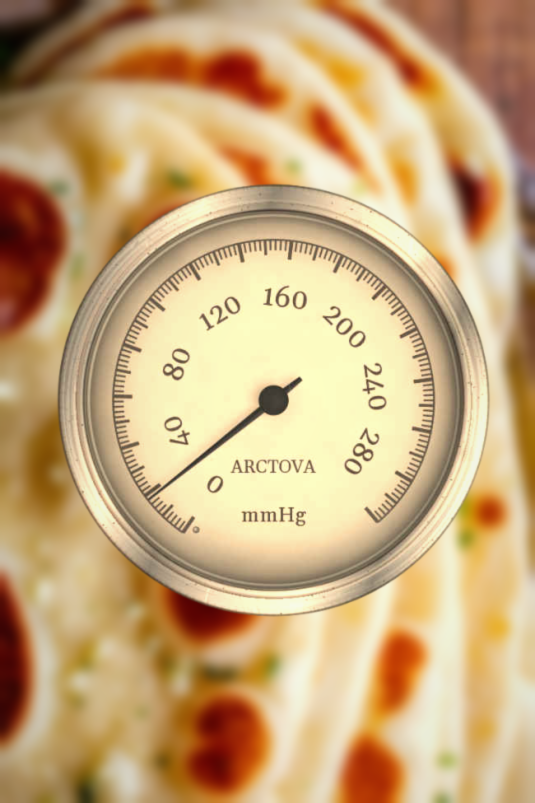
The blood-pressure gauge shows 18 mmHg
